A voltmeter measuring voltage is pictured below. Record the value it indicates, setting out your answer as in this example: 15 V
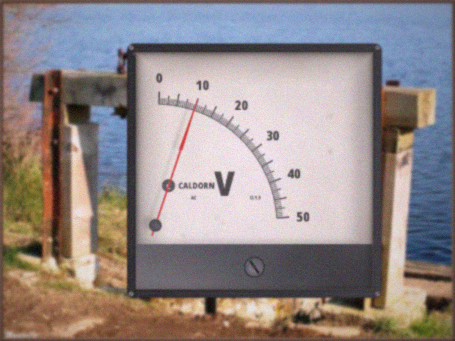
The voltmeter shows 10 V
